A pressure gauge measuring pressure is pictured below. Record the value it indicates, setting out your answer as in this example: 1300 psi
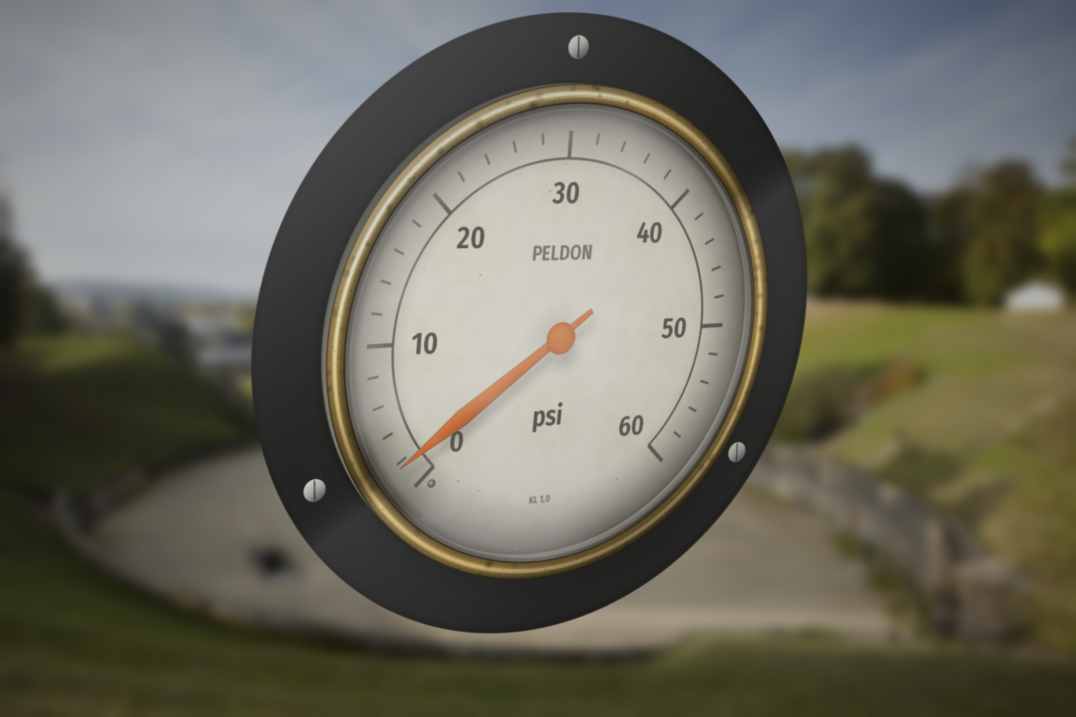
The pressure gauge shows 2 psi
